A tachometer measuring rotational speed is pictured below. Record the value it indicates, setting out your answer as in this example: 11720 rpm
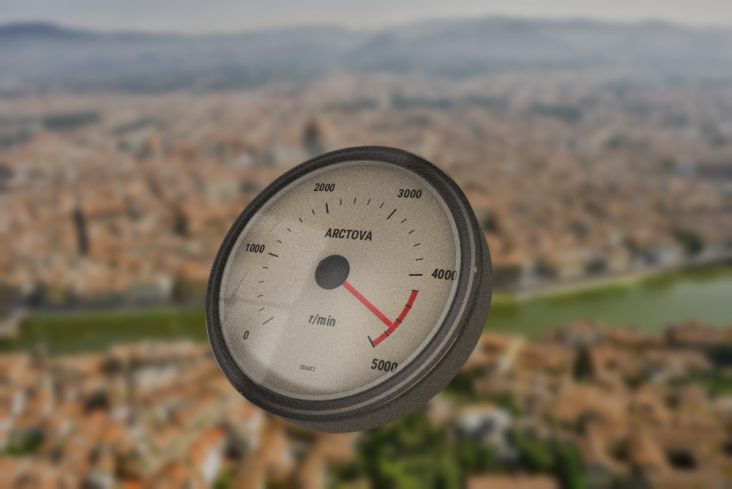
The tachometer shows 4700 rpm
